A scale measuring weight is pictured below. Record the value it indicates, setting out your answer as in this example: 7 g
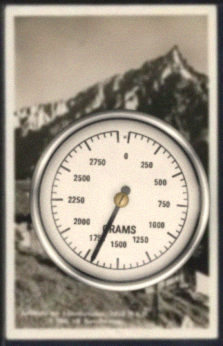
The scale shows 1700 g
